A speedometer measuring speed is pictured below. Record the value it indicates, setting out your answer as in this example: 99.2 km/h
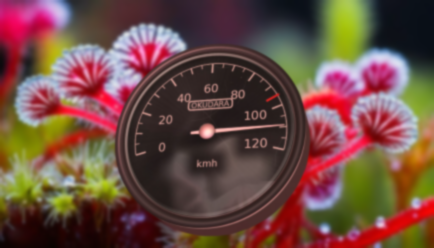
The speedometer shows 110 km/h
